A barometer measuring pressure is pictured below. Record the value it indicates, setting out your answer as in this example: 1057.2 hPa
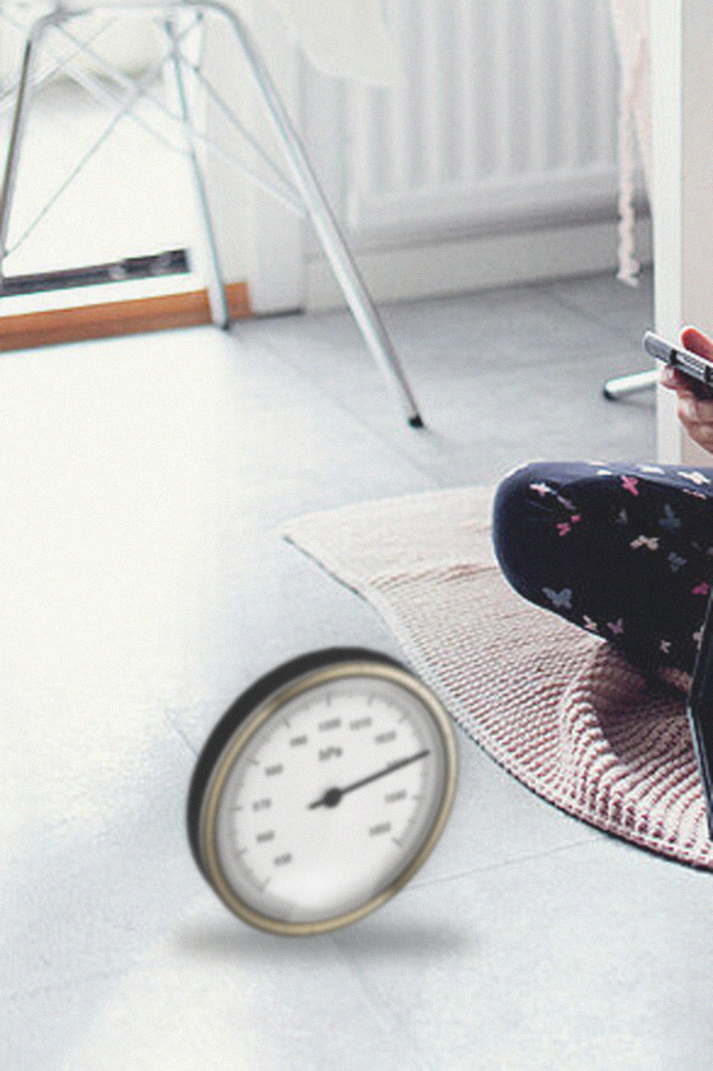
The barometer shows 1030 hPa
